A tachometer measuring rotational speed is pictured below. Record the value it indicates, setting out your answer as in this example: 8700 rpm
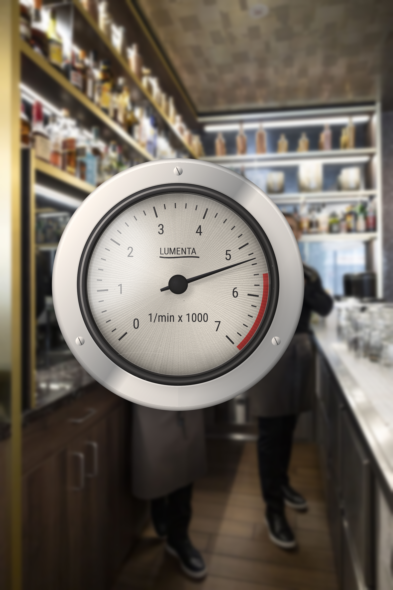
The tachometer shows 5300 rpm
